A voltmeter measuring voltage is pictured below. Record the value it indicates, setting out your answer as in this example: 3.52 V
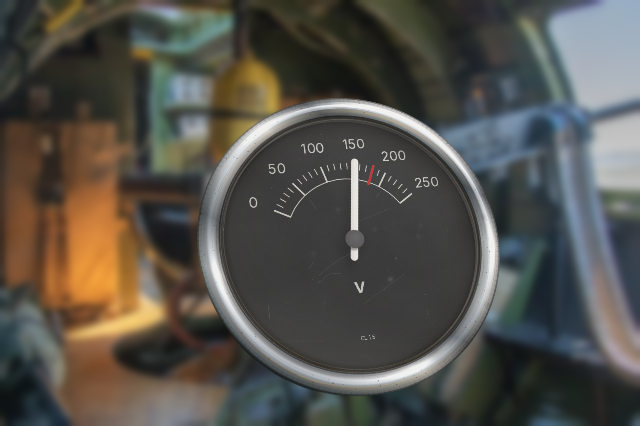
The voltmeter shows 150 V
